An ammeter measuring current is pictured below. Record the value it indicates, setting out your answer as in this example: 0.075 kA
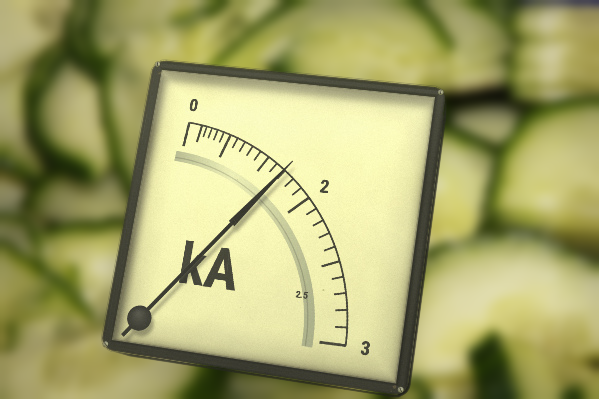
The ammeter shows 1.7 kA
